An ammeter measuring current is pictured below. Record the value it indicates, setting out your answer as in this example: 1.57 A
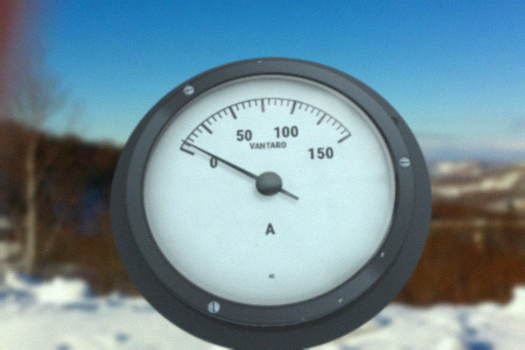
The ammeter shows 5 A
